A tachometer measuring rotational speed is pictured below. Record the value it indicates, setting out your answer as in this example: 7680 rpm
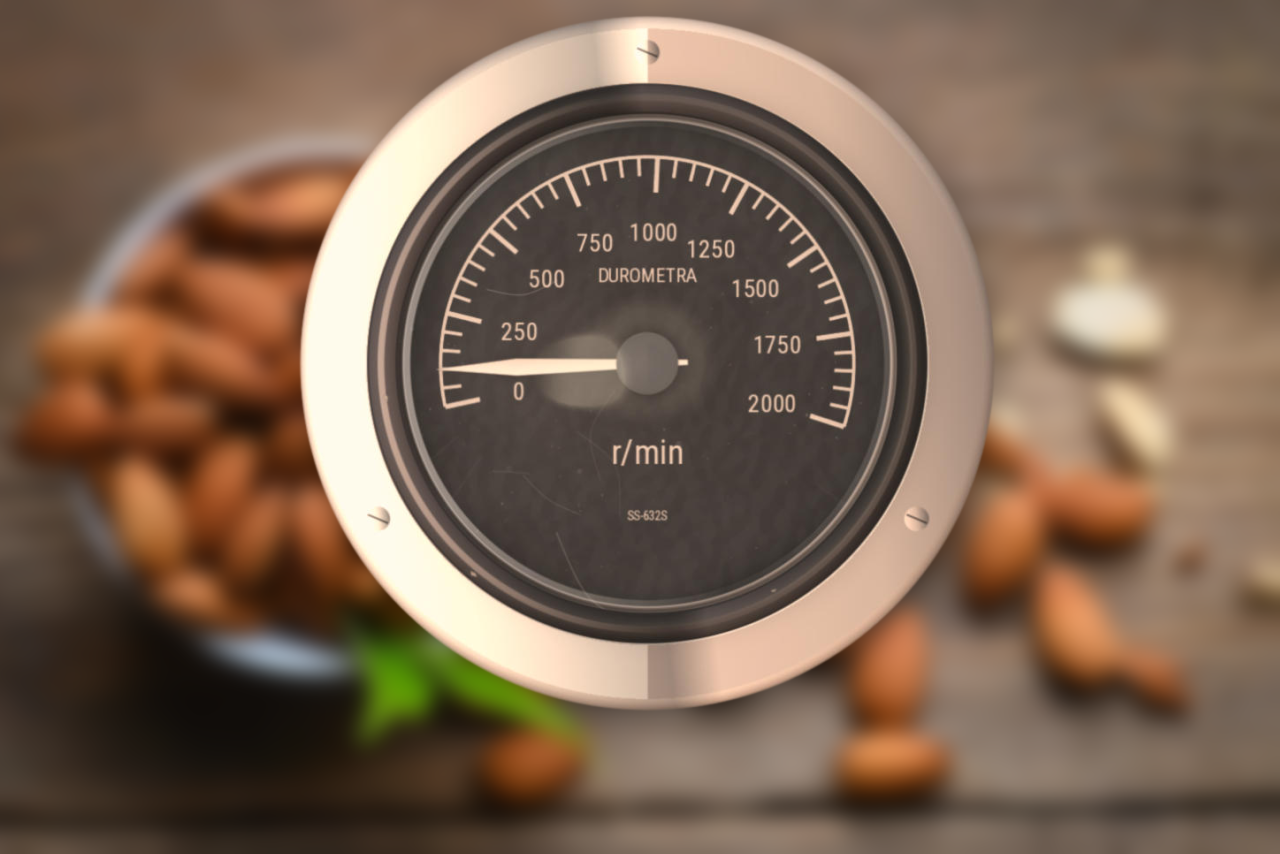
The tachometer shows 100 rpm
